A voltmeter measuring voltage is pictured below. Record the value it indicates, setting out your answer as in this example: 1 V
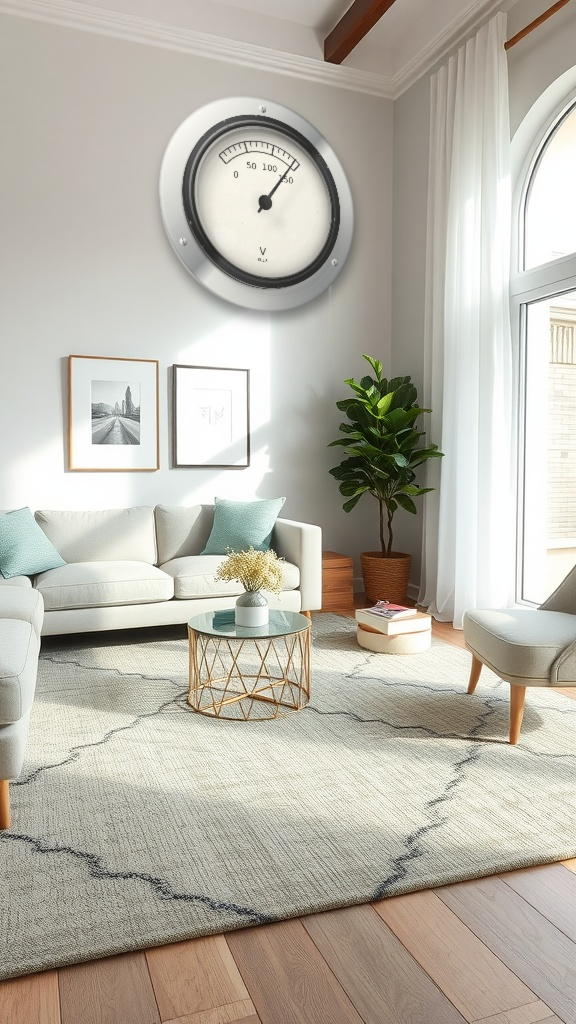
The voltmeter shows 140 V
